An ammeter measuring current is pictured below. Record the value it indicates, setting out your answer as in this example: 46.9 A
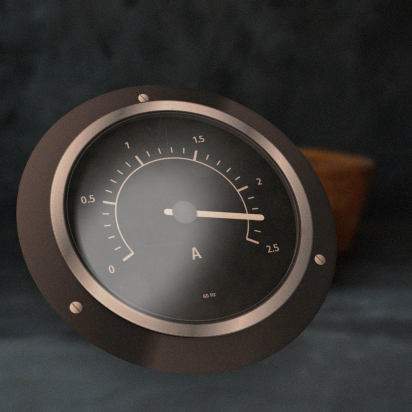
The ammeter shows 2.3 A
